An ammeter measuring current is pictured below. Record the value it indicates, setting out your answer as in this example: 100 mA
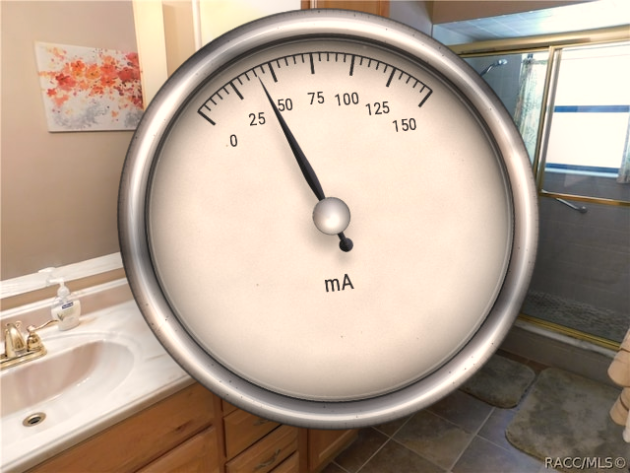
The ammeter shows 40 mA
